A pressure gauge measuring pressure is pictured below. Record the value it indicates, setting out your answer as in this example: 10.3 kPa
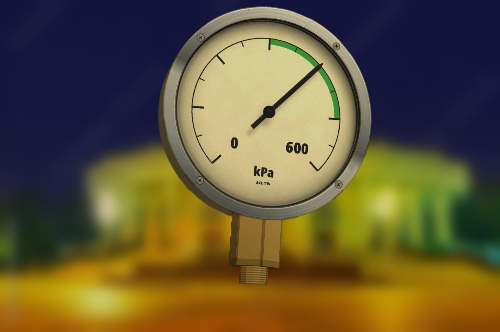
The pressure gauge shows 400 kPa
